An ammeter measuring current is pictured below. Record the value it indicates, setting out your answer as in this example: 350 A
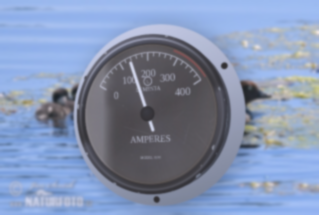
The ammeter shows 140 A
